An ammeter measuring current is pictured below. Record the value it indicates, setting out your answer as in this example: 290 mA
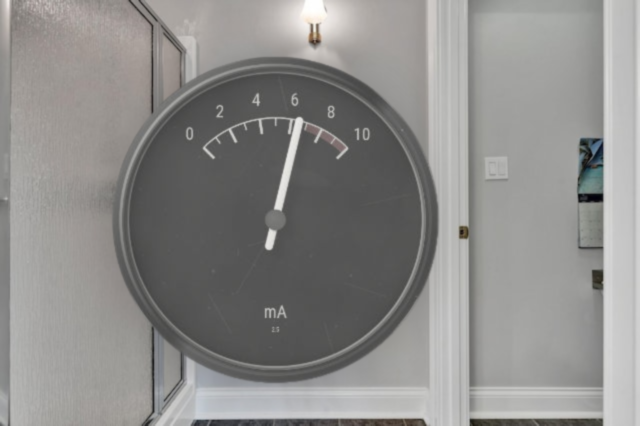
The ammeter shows 6.5 mA
